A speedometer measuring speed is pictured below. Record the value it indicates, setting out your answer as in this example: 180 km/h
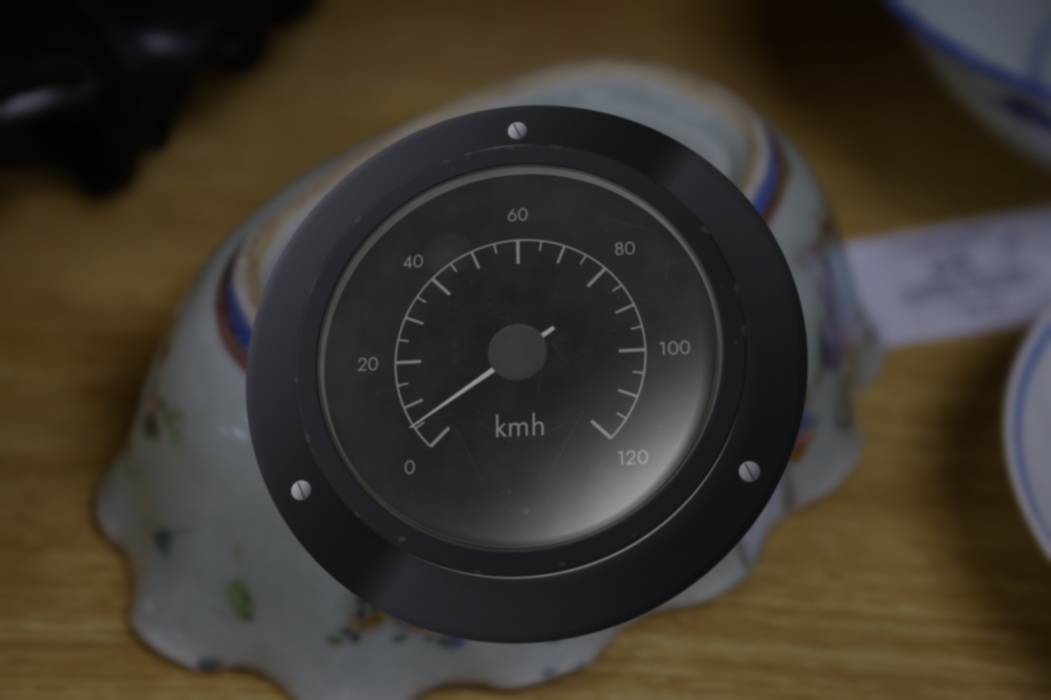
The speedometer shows 5 km/h
